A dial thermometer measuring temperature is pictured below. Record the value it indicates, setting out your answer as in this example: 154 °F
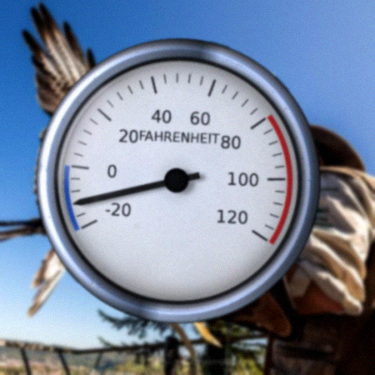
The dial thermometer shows -12 °F
